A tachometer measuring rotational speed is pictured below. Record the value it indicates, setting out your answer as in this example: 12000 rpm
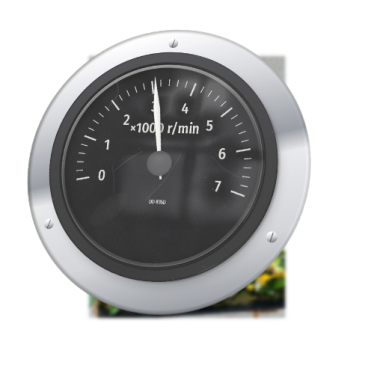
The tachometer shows 3100 rpm
